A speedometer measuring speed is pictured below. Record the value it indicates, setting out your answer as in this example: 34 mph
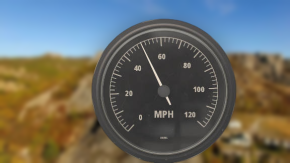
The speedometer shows 50 mph
